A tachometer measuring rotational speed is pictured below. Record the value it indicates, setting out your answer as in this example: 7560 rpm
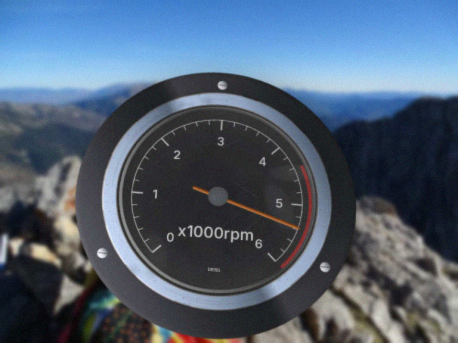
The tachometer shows 5400 rpm
